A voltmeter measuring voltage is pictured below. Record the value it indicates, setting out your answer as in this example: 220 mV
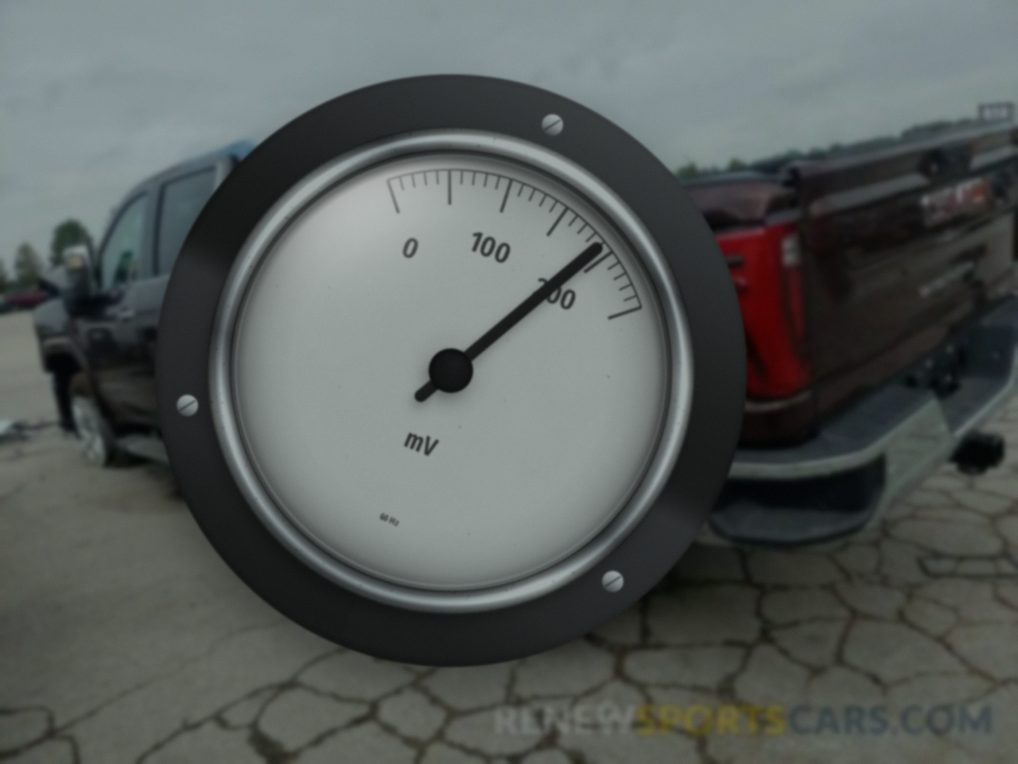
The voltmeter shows 190 mV
